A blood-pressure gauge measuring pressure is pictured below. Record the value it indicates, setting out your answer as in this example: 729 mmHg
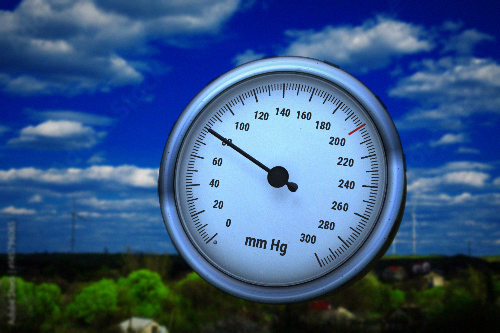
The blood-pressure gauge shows 80 mmHg
